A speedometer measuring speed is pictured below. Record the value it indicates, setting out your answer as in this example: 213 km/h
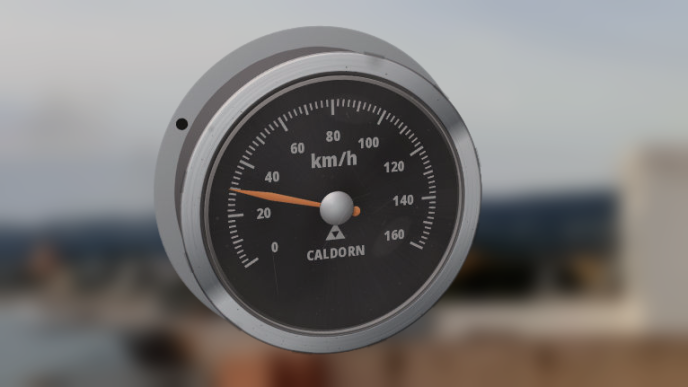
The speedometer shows 30 km/h
